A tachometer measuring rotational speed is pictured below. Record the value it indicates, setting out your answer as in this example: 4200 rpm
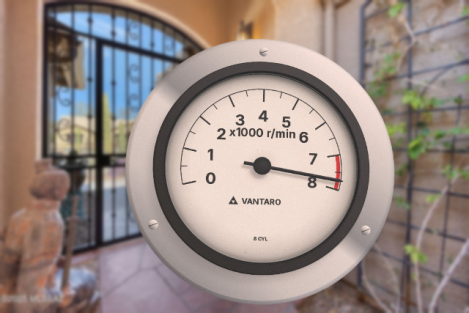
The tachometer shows 7750 rpm
